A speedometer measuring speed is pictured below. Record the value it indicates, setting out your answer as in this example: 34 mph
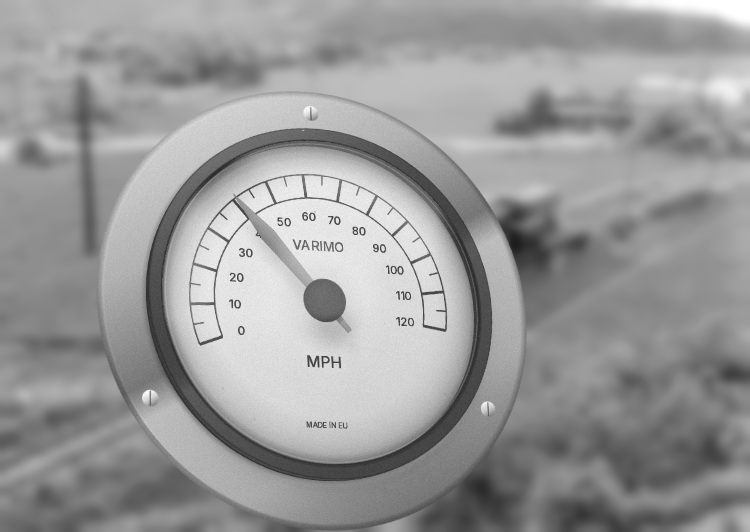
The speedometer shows 40 mph
